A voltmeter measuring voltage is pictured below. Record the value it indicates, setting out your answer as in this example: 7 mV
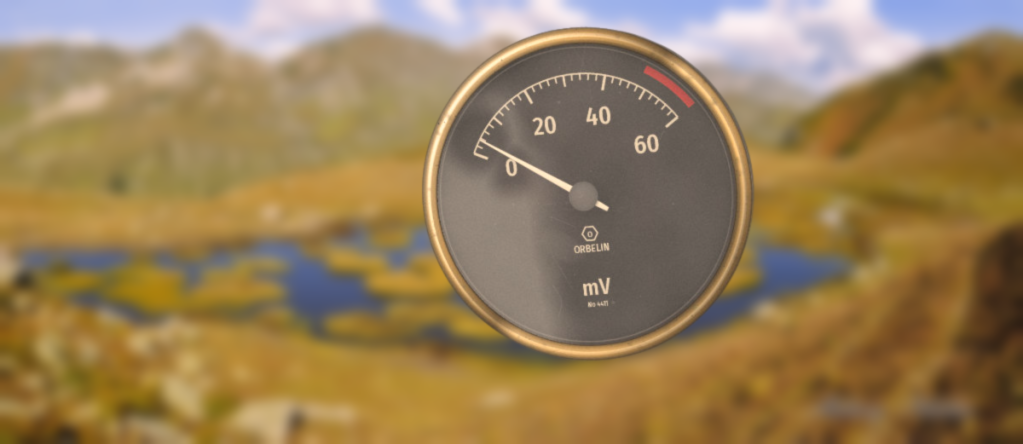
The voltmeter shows 4 mV
